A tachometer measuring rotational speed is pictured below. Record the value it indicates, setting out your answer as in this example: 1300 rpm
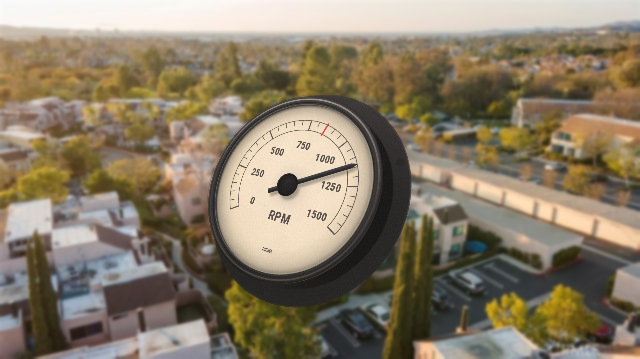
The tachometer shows 1150 rpm
